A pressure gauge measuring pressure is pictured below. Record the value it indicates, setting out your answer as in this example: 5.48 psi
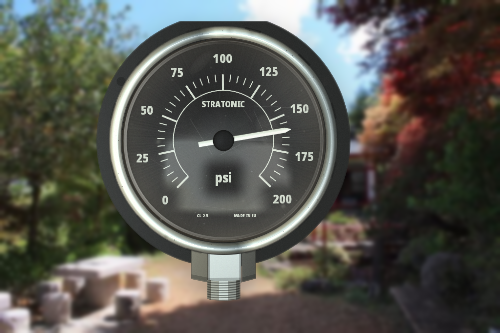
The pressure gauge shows 160 psi
